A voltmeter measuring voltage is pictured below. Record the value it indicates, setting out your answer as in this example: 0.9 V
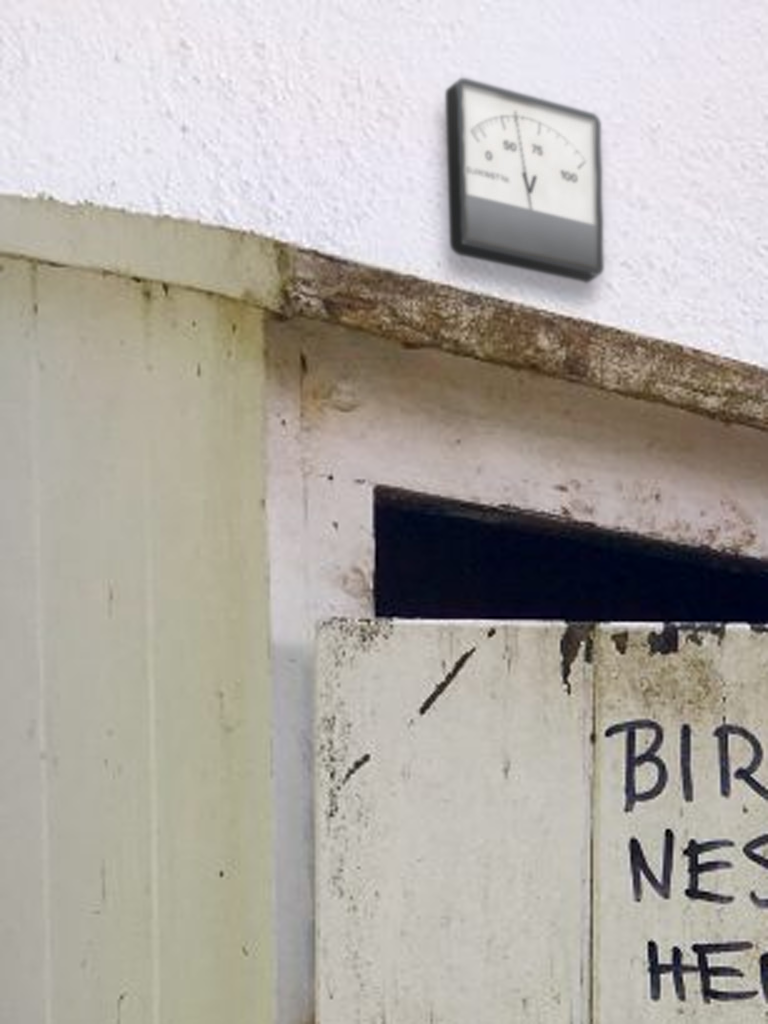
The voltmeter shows 60 V
